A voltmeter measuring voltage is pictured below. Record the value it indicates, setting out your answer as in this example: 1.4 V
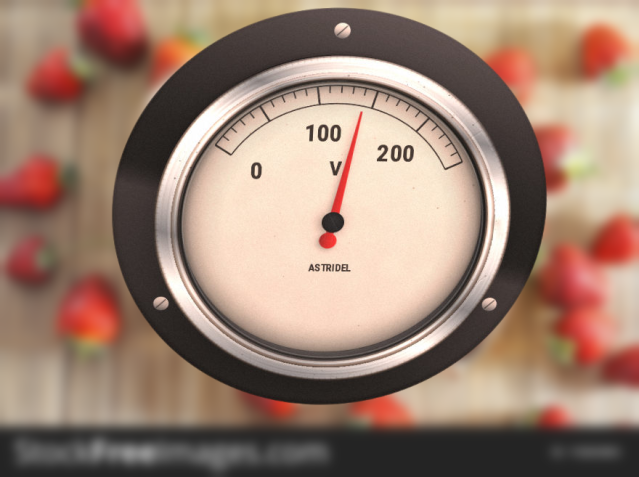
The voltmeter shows 140 V
